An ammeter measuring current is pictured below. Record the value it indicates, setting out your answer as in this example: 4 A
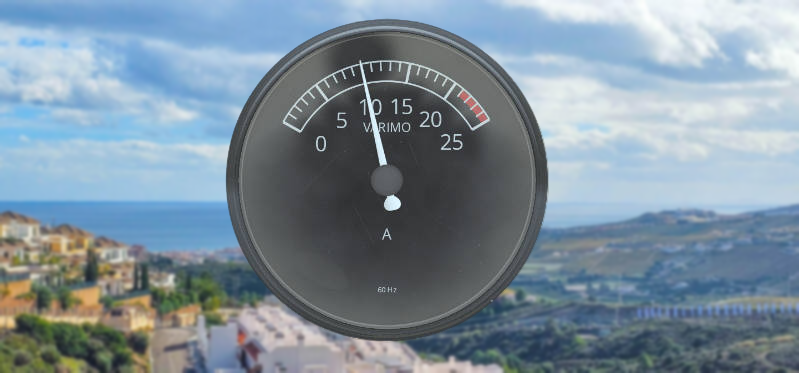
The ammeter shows 10 A
